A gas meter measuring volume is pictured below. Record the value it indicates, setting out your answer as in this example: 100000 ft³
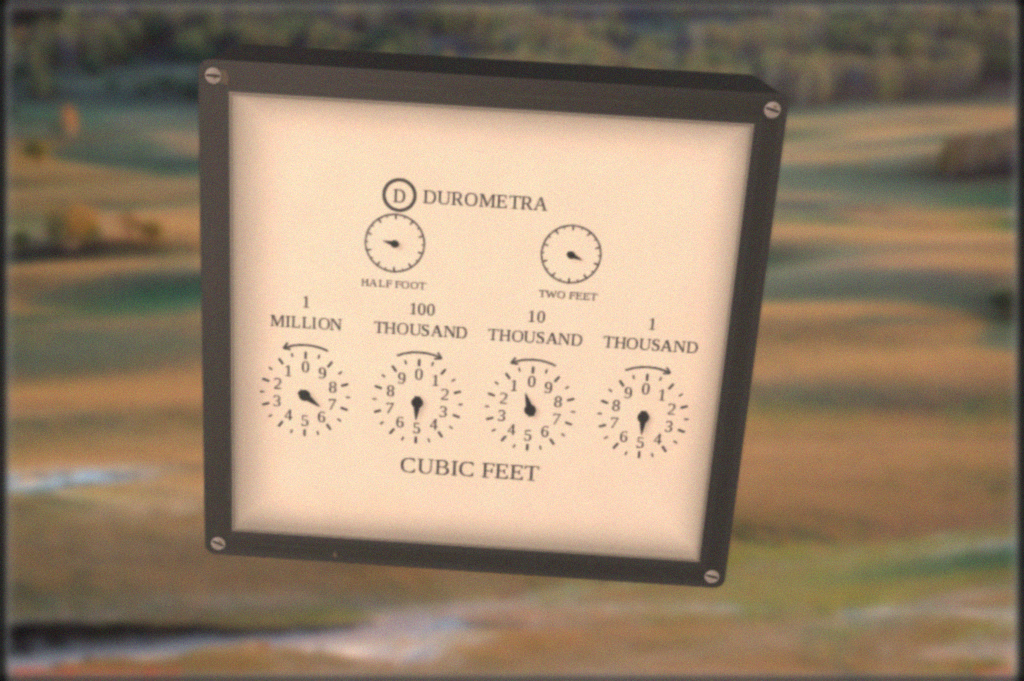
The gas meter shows 650500 ft³
